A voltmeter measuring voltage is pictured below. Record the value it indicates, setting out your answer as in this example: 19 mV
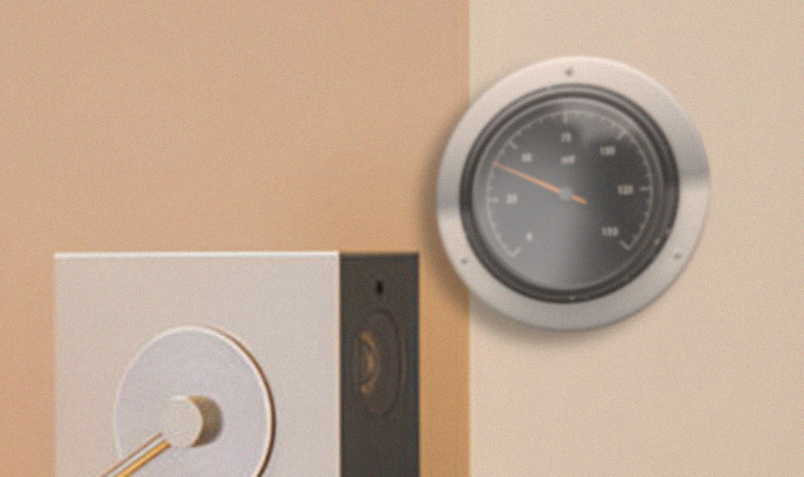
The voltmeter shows 40 mV
